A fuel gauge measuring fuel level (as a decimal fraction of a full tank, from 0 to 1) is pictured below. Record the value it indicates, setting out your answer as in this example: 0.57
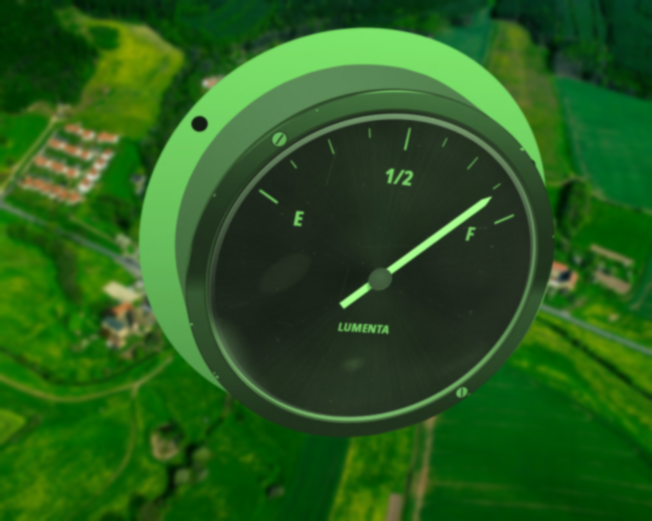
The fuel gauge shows 0.875
